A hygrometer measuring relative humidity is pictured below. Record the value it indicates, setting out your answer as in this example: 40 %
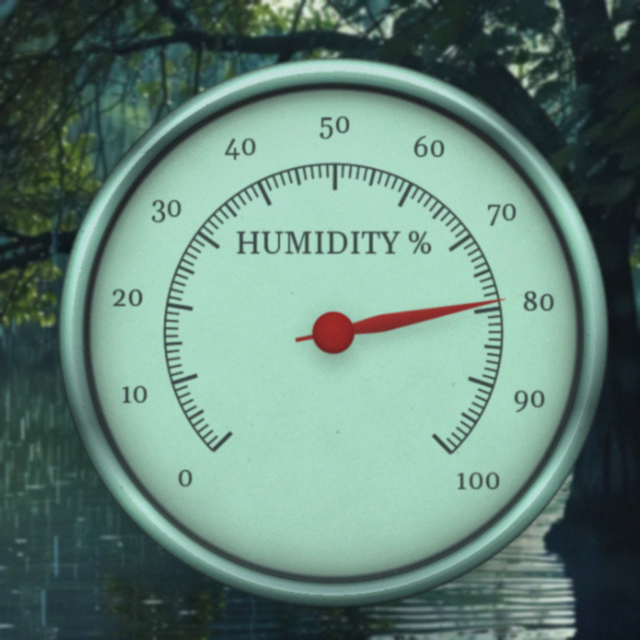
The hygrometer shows 79 %
